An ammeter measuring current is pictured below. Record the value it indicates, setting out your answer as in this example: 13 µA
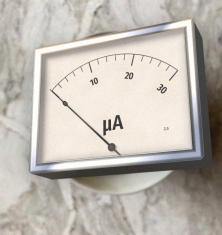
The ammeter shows 0 µA
